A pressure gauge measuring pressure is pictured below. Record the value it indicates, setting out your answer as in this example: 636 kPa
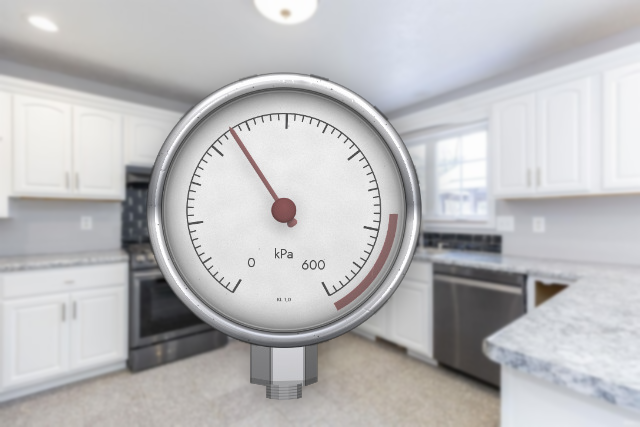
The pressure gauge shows 230 kPa
